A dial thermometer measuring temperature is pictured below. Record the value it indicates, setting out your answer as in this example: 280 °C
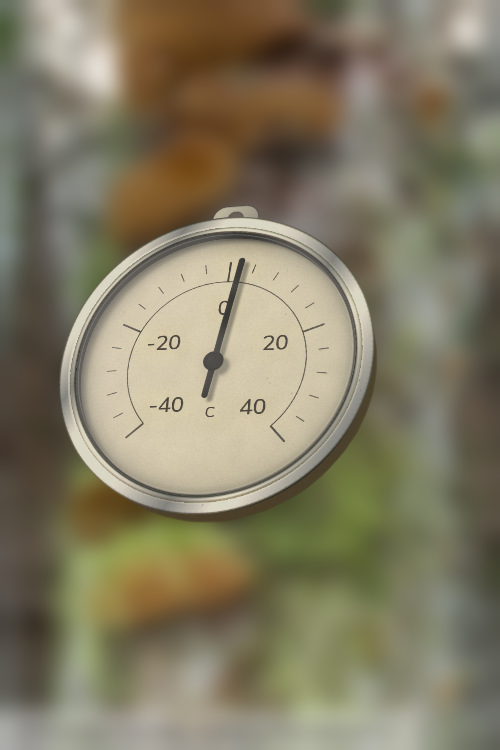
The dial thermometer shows 2 °C
